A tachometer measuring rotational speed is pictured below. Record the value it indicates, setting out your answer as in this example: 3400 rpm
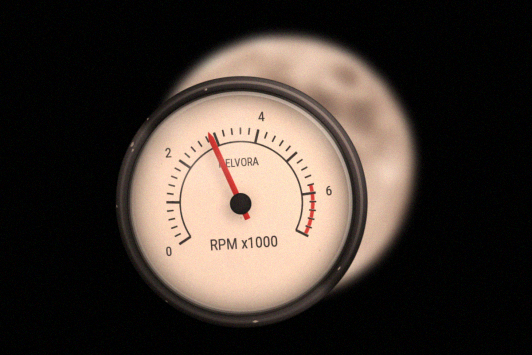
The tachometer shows 2900 rpm
